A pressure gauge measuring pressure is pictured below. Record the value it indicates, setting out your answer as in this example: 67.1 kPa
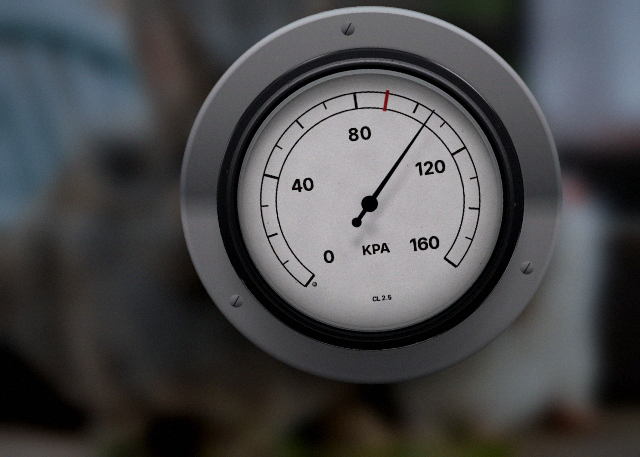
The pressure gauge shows 105 kPa
